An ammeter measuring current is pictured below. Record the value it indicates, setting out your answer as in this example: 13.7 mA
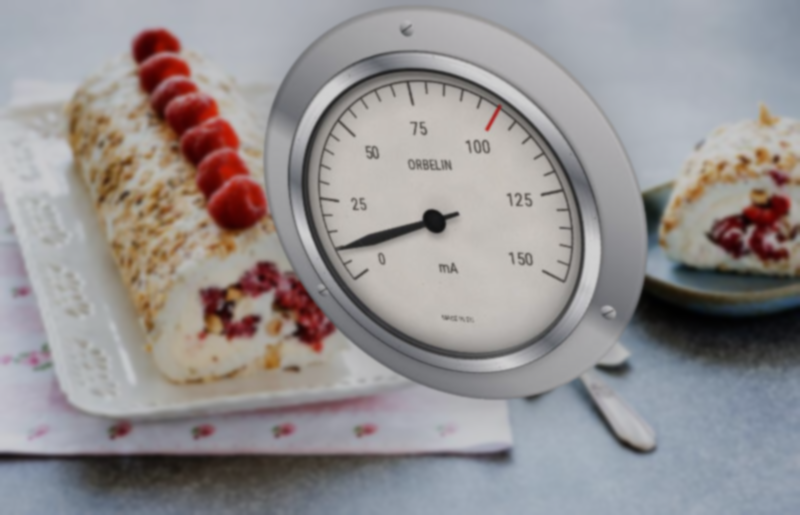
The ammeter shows 10 mA
